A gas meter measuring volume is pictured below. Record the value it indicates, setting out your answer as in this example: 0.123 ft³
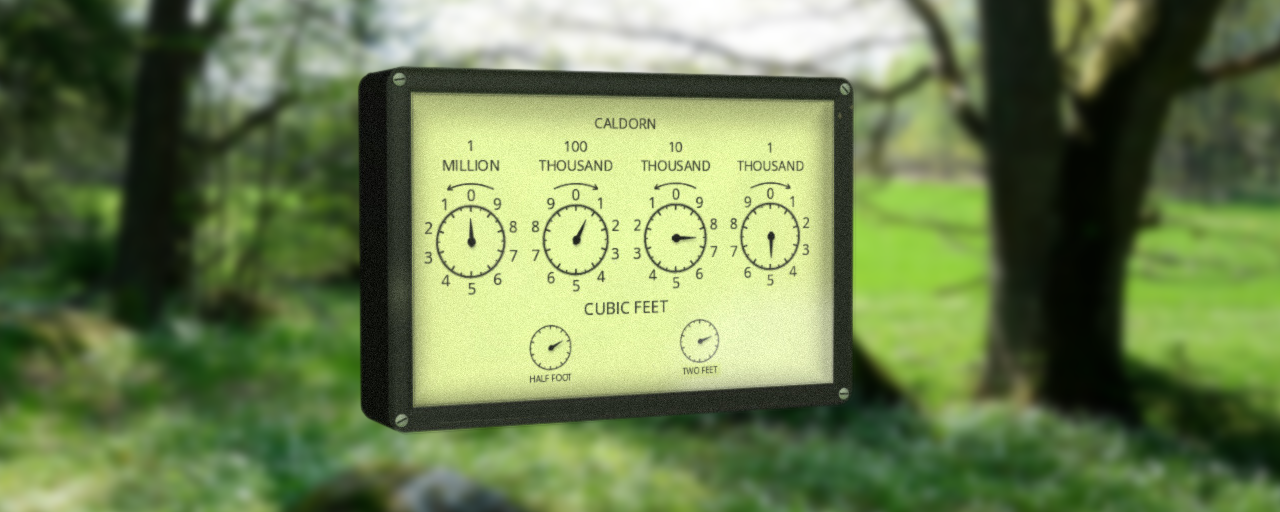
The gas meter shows 7500 ft³
